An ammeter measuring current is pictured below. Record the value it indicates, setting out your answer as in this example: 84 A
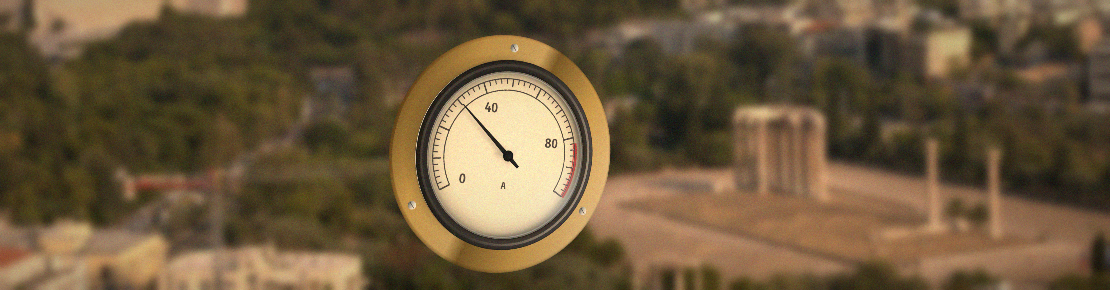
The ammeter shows 30 A
